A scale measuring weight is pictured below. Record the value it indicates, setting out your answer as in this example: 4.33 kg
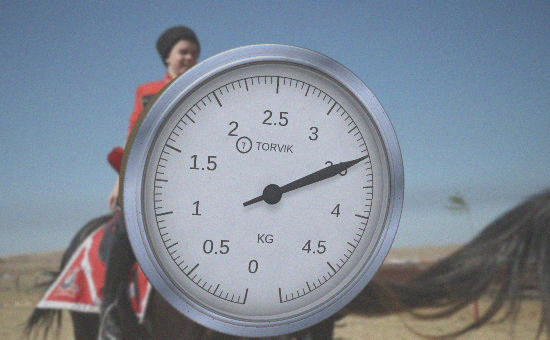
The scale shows 3.5 kg
